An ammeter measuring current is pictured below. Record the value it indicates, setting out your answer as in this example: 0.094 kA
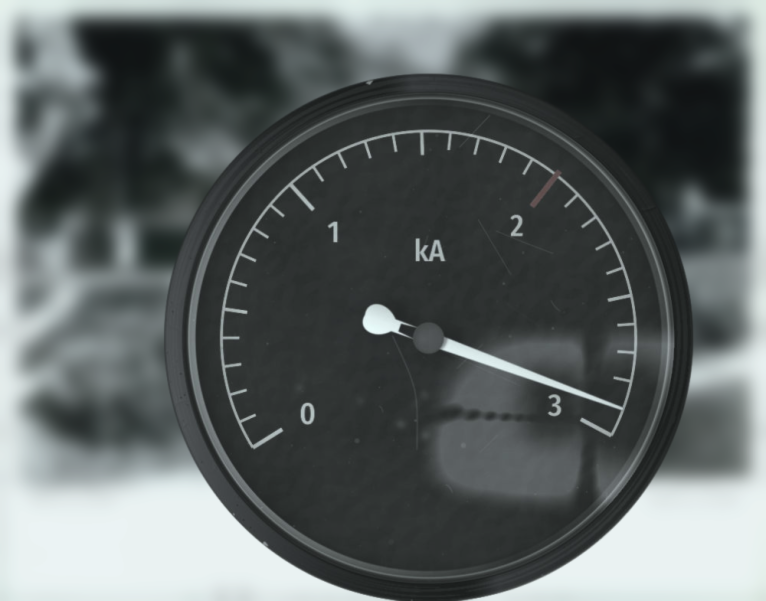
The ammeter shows 2.9 kA
